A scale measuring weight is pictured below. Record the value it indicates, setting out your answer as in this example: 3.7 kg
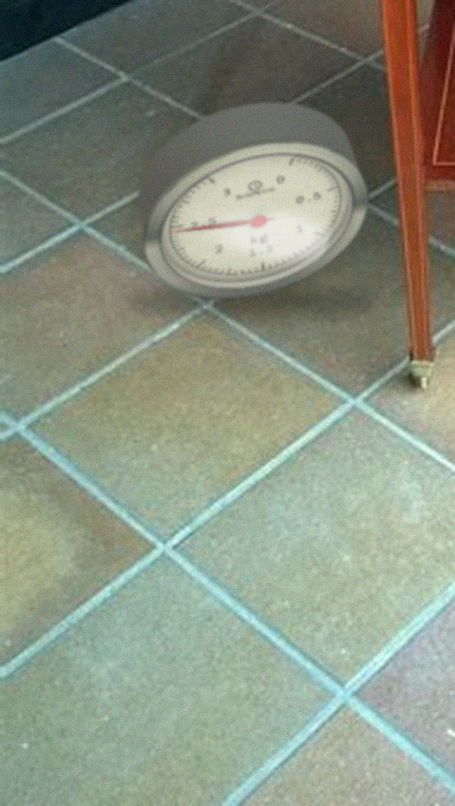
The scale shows 2.5 kg
